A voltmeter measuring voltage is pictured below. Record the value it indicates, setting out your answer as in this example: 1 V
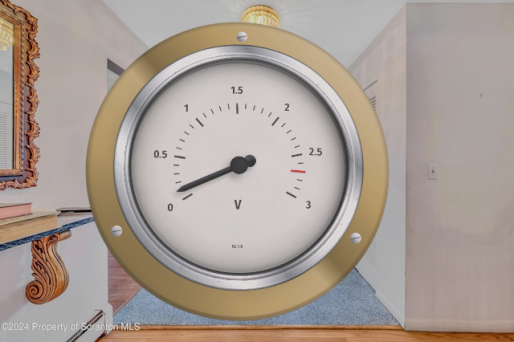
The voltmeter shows 0.1 V
